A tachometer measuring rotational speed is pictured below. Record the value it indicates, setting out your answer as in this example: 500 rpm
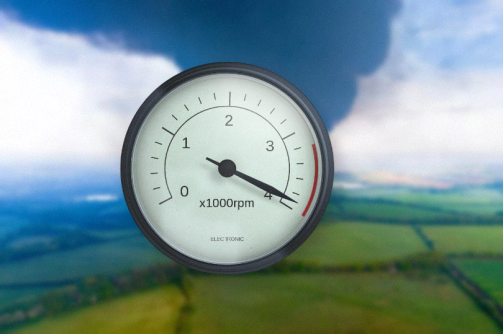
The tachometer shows 3900 rpm
